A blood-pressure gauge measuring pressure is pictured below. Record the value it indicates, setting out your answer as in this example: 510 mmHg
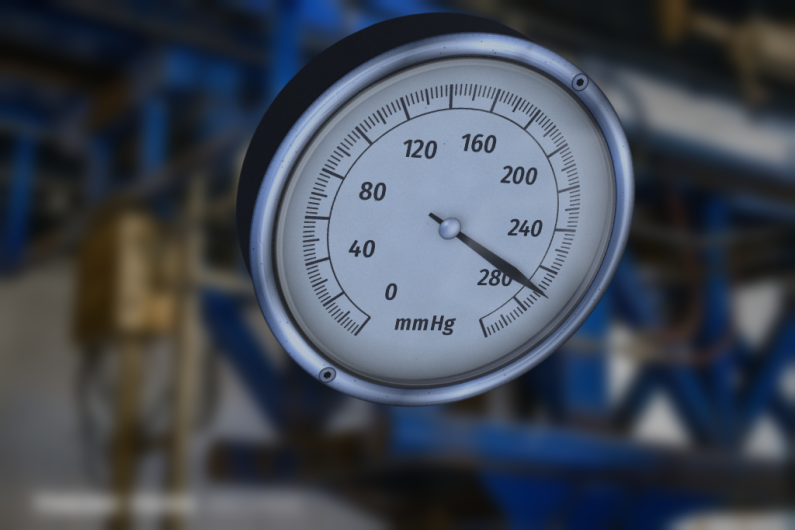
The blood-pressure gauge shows 270 mmHg
